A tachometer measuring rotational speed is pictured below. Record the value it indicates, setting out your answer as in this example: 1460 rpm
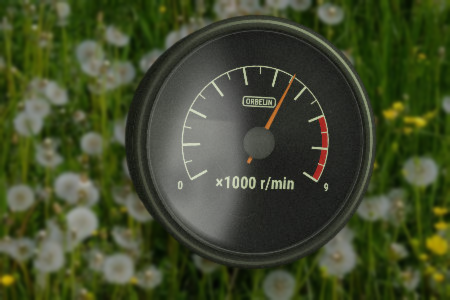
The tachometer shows 5500 rpm
